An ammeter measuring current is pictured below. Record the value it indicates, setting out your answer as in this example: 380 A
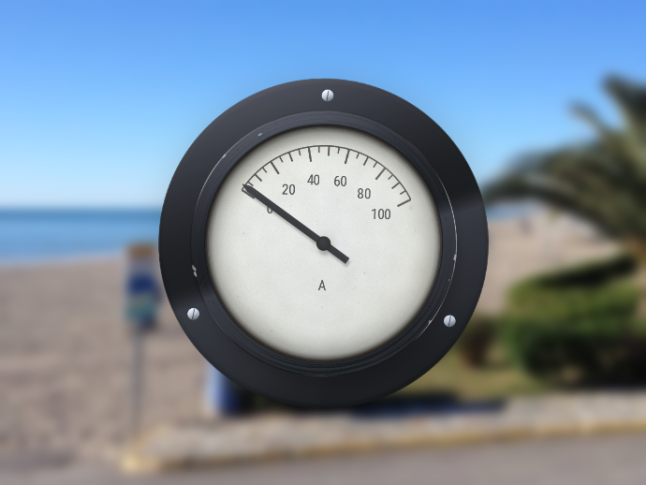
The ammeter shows 2.5 A
